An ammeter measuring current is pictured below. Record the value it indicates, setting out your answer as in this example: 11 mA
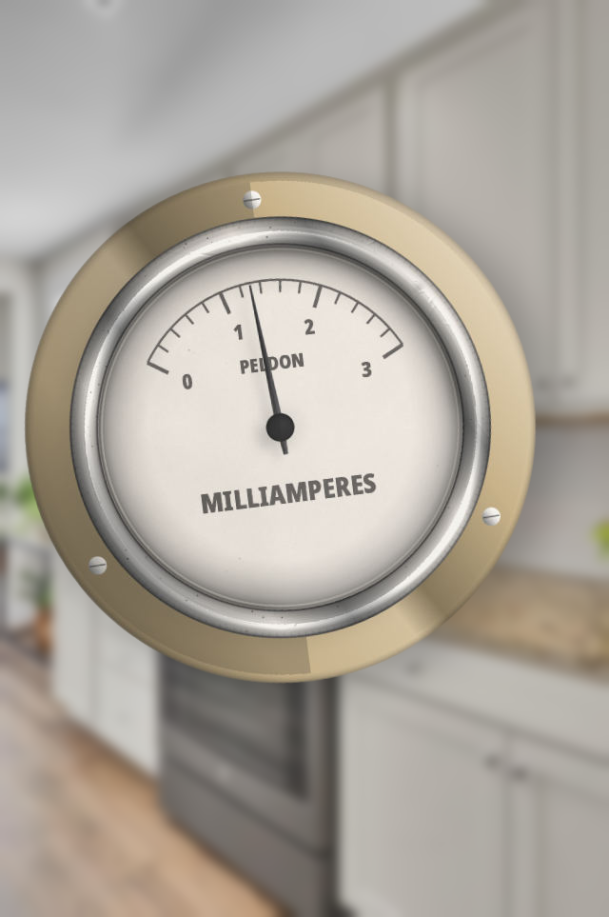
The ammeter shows 1.3 mA
